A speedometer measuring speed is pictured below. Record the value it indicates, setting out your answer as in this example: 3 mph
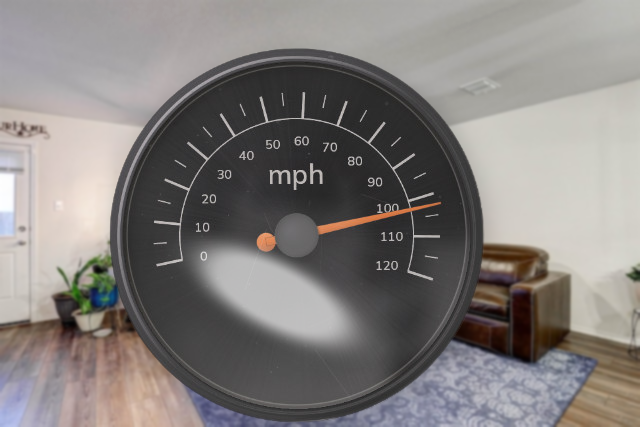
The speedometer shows 102.5 mph
